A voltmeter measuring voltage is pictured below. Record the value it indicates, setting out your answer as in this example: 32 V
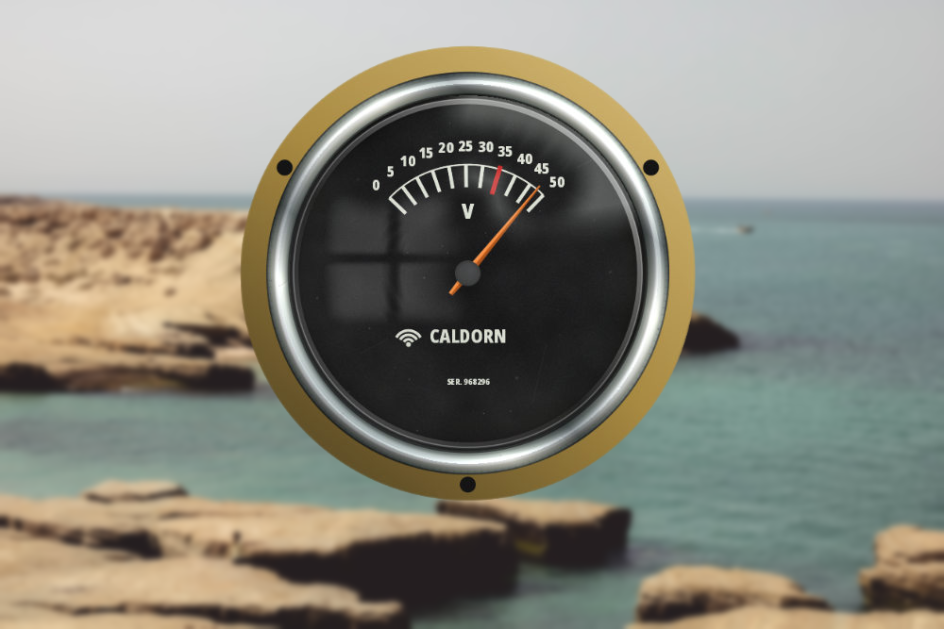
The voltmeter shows 47.5 V
